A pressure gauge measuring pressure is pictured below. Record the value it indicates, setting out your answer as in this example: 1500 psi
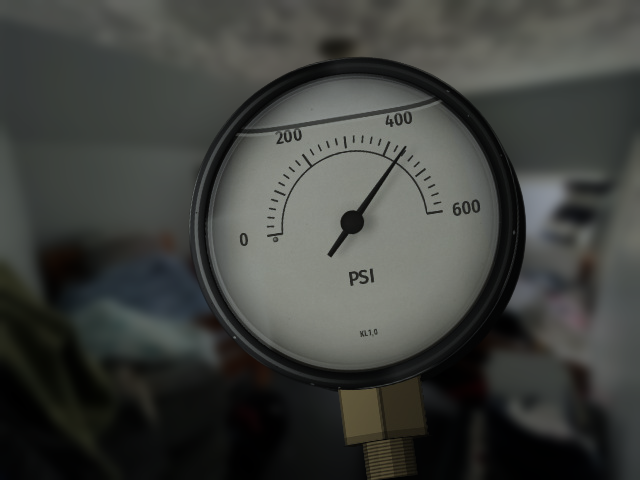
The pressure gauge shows 440 psi
